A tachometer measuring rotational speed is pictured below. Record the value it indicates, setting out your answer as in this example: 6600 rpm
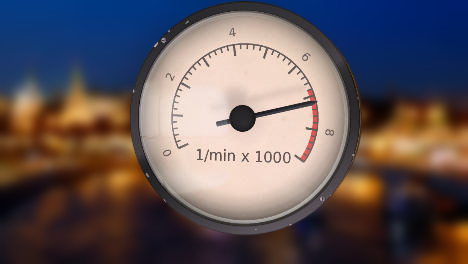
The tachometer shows 7200 rpm
